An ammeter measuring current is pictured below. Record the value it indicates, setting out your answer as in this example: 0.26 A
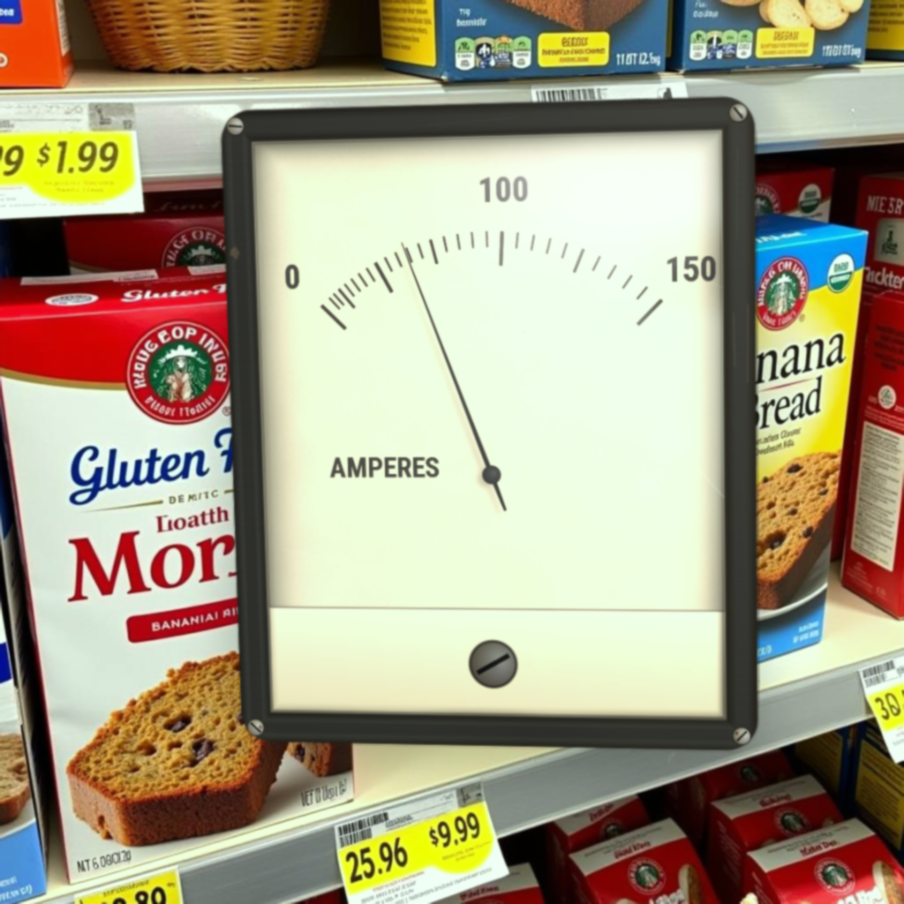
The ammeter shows 65 A
